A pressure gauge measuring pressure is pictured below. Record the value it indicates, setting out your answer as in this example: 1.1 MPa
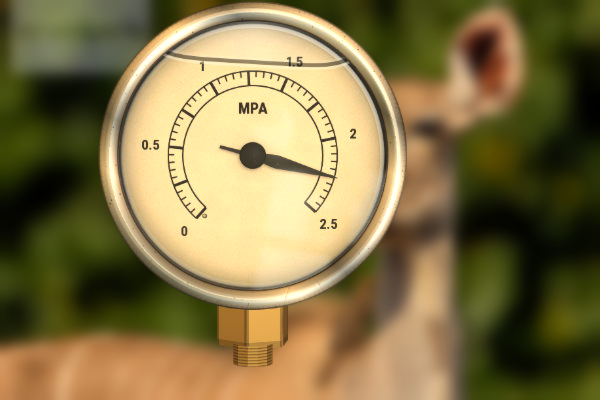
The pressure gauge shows 2.25 MPa
